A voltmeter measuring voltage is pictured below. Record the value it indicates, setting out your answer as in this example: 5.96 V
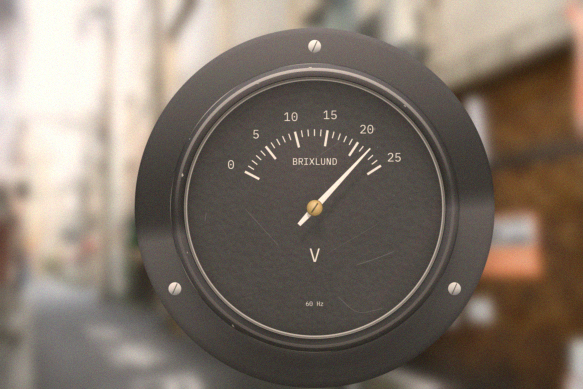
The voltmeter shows 22 V
